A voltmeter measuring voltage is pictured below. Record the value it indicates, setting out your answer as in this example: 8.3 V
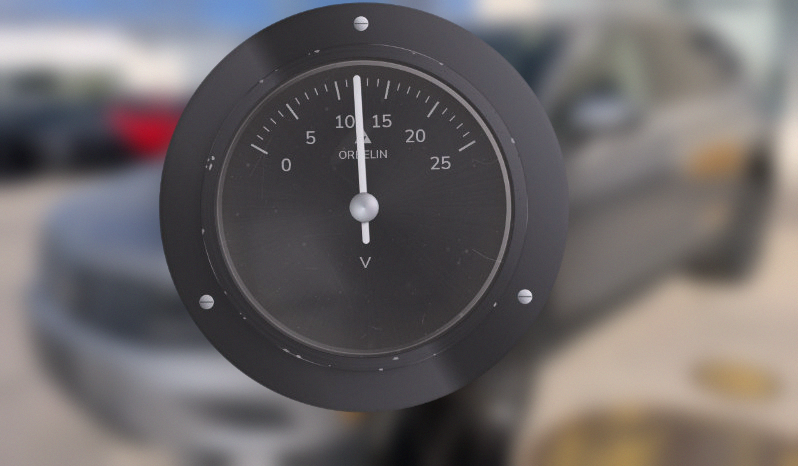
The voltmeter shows 12 V
